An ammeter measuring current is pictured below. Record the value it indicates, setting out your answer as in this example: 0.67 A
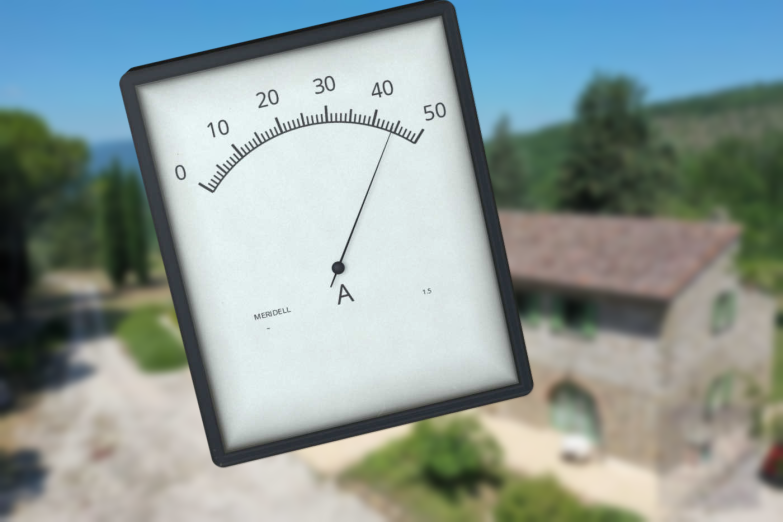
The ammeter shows 44 A
